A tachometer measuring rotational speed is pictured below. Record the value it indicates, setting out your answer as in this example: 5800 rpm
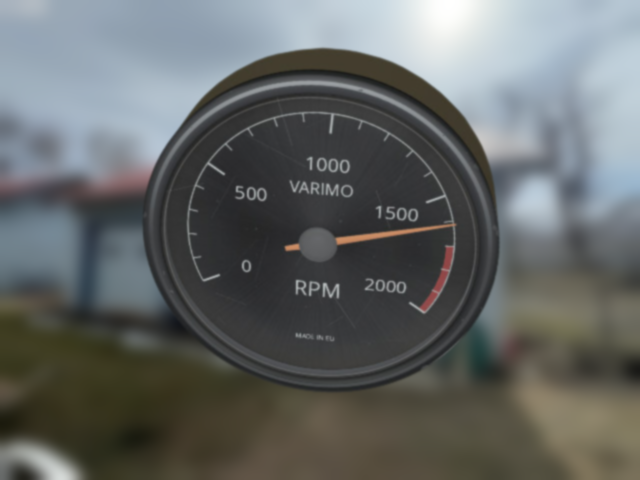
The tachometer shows 1600 rpm
